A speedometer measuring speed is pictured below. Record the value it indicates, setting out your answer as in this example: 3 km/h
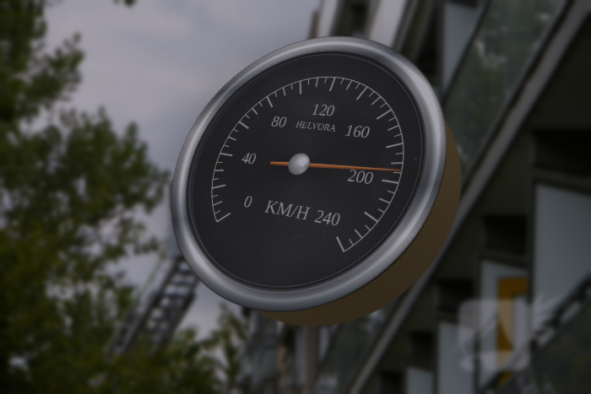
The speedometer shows 195 km/h
